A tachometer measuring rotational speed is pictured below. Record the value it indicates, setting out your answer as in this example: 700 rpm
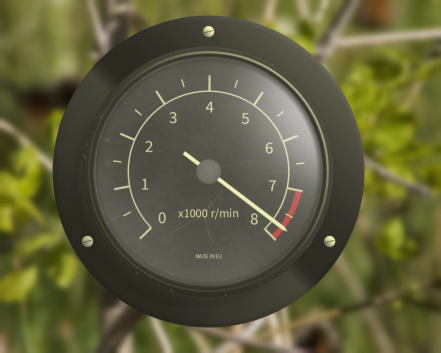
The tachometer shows 7750 rpm
